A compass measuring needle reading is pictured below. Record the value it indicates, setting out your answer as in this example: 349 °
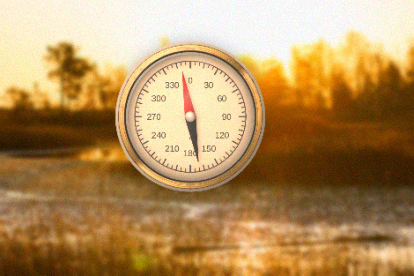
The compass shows 350 °
